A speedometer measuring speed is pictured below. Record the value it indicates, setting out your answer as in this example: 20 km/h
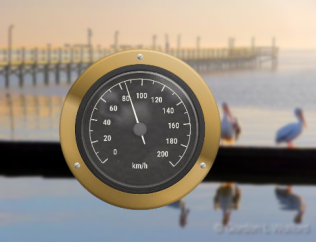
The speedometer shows 85 km/h
